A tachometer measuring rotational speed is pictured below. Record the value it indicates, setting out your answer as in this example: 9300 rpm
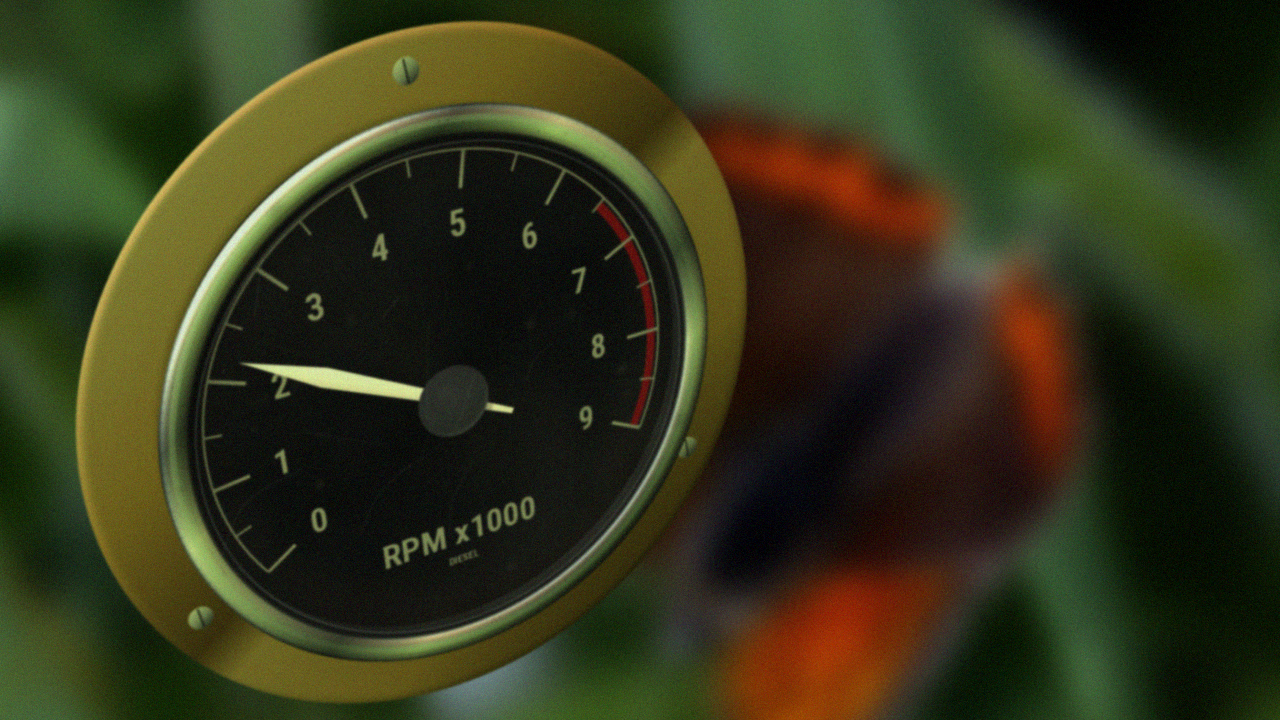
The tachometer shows 2250 rpm
